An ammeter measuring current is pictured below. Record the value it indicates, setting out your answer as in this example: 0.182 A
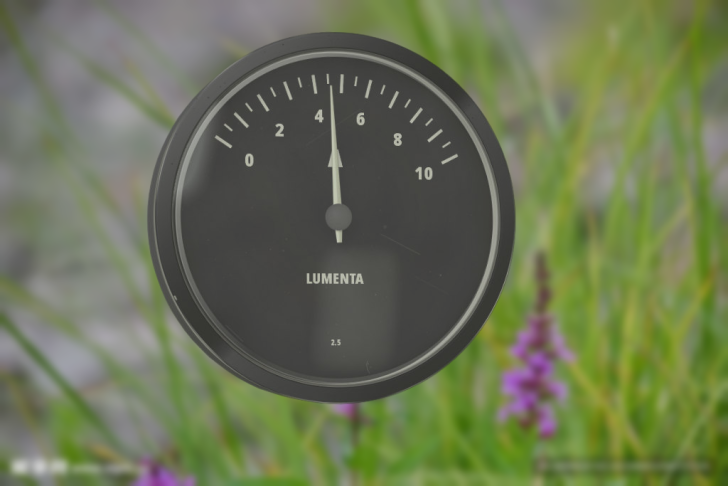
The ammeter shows 4.5 A
